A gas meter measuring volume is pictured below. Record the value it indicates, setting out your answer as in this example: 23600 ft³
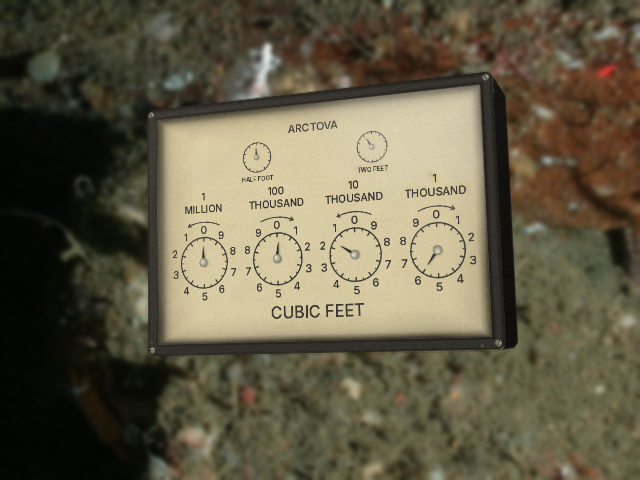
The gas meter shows 1600 ft³
